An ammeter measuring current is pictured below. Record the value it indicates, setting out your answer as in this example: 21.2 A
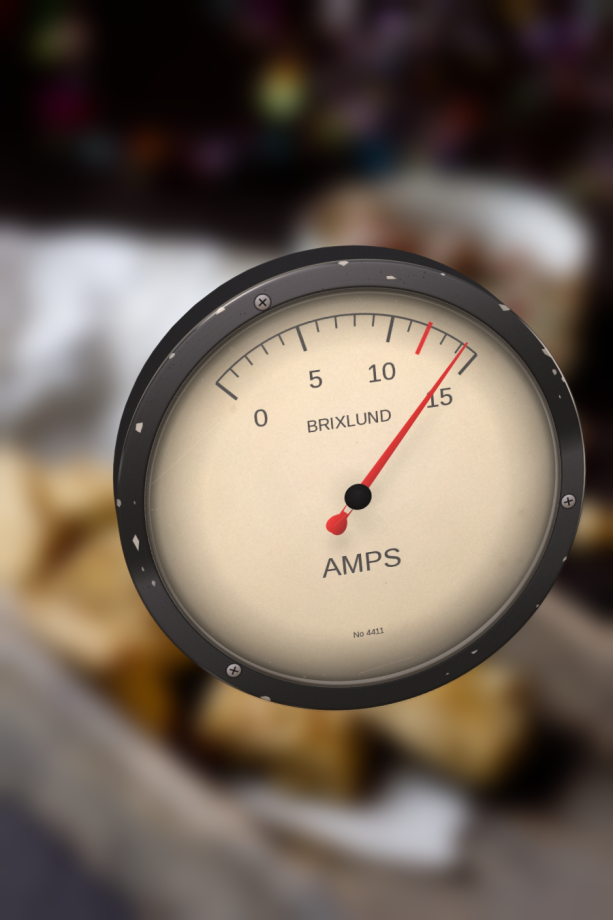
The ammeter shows 14 A
